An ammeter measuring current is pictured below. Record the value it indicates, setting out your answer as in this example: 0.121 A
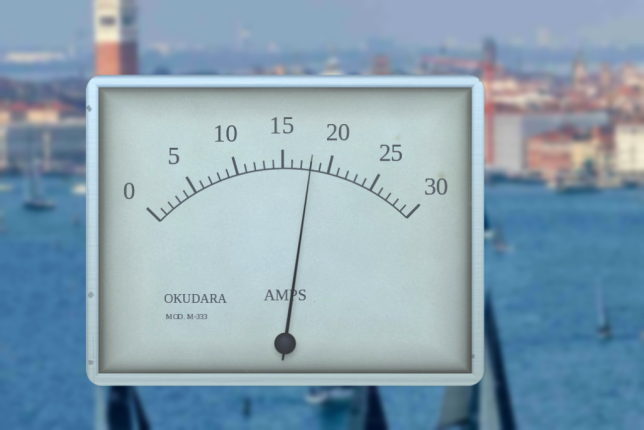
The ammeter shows 18 A
